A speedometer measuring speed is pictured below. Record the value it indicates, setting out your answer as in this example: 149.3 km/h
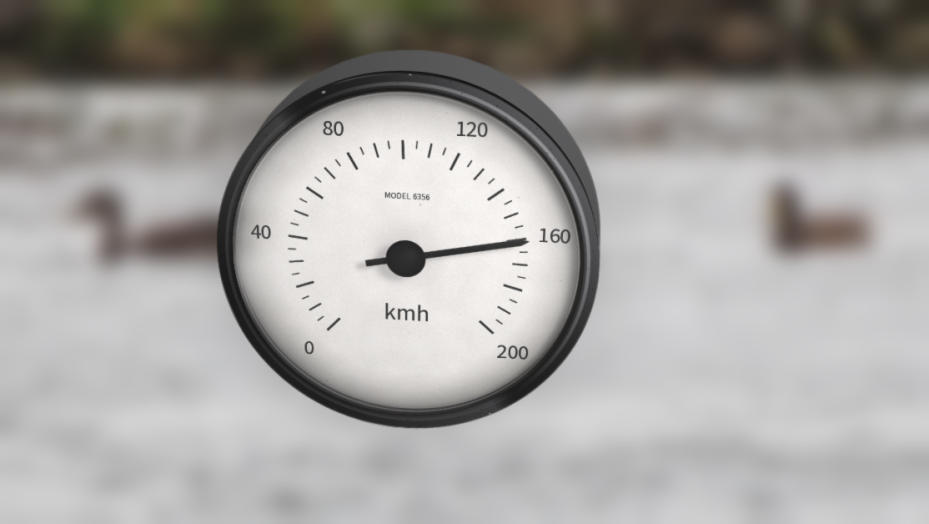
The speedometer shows 160 km/h
